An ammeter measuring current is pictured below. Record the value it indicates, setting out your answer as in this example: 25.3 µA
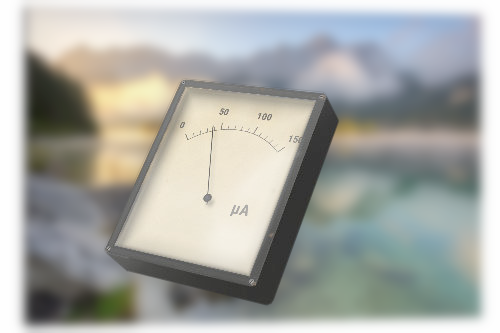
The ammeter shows 40 µA
